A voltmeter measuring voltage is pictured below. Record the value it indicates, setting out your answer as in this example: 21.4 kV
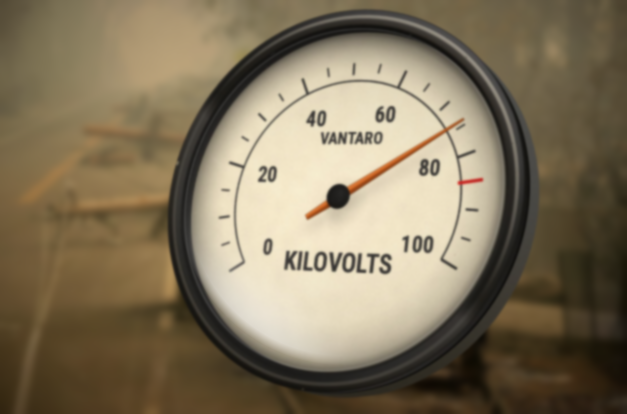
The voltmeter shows 75 kV
